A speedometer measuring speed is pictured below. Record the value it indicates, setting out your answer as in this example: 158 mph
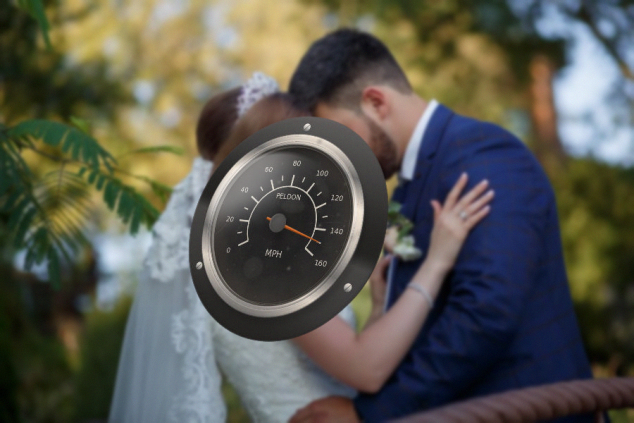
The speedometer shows 150 mph
